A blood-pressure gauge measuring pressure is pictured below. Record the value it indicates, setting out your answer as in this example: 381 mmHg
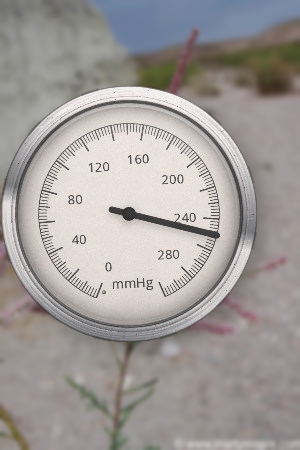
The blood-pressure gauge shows 250 mmHg
